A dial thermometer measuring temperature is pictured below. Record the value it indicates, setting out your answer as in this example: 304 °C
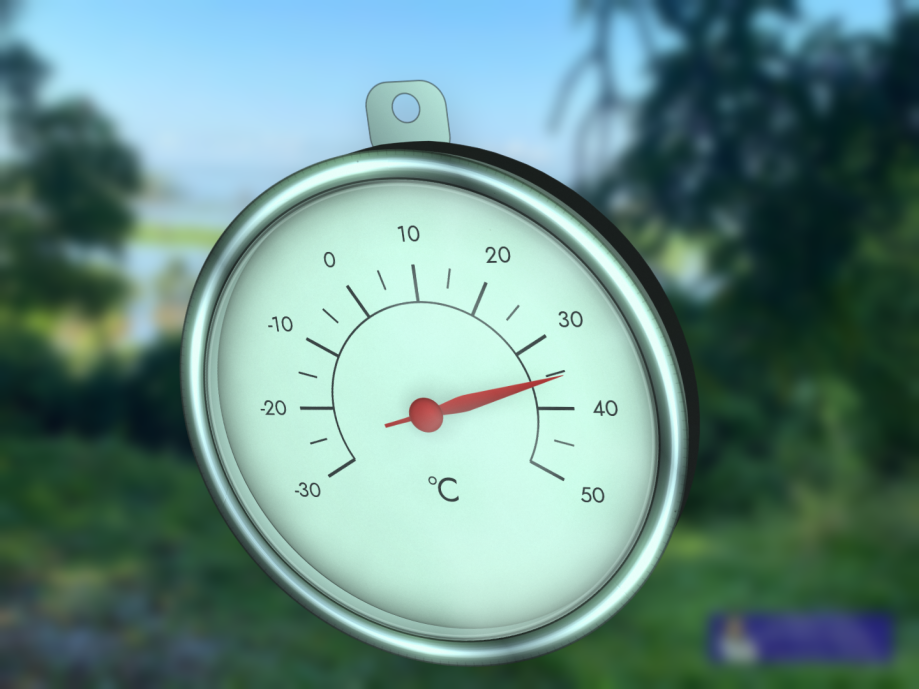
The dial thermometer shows 35 °C
